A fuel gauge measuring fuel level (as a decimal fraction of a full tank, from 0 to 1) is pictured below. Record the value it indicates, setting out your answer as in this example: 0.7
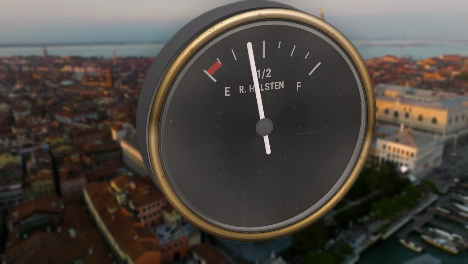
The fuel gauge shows 0.375
